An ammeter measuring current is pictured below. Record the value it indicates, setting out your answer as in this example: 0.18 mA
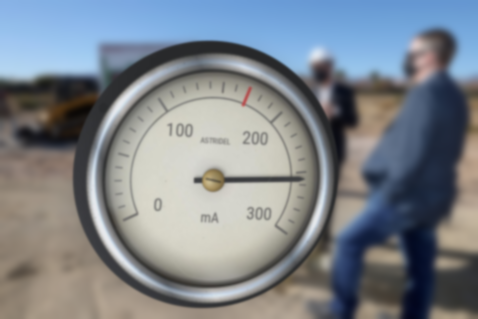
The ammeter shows 255 mA
